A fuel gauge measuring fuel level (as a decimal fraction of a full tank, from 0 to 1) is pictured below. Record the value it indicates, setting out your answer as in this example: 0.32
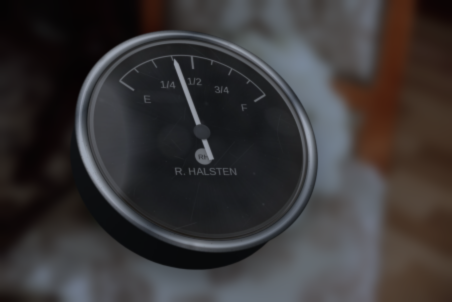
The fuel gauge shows 0.375
